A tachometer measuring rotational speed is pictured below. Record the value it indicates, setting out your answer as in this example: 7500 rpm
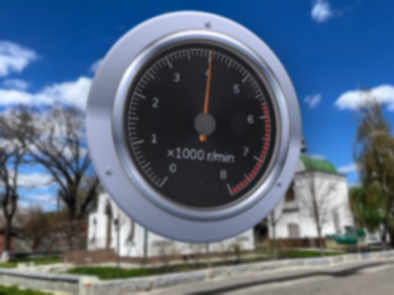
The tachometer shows 4000 rpm
